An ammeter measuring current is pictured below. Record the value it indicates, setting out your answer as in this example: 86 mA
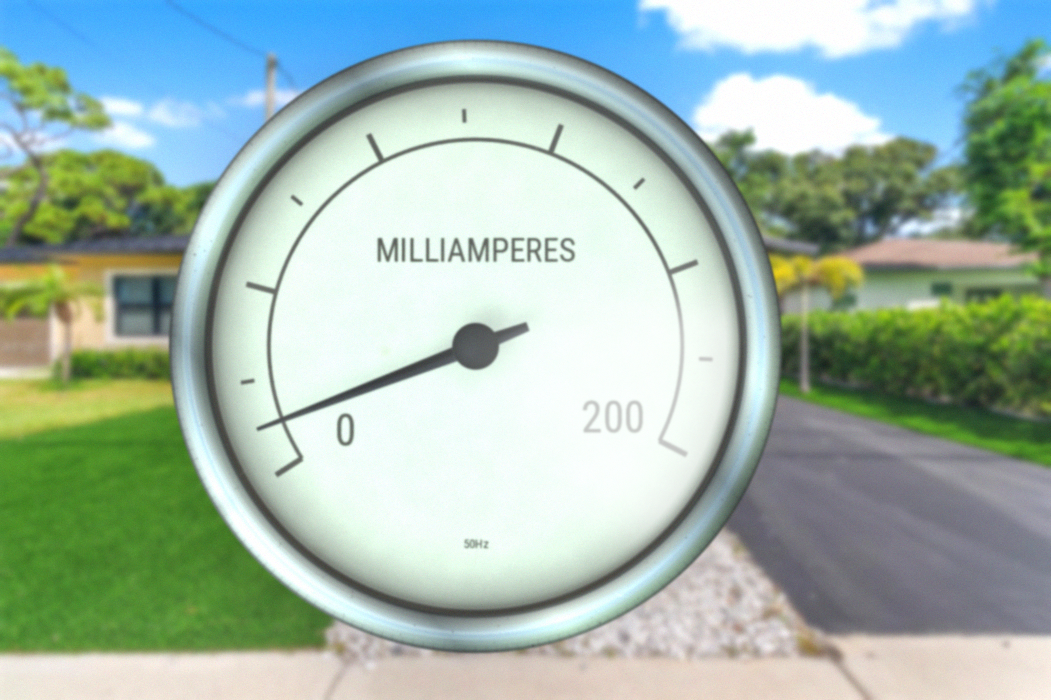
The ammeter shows 10 mA
